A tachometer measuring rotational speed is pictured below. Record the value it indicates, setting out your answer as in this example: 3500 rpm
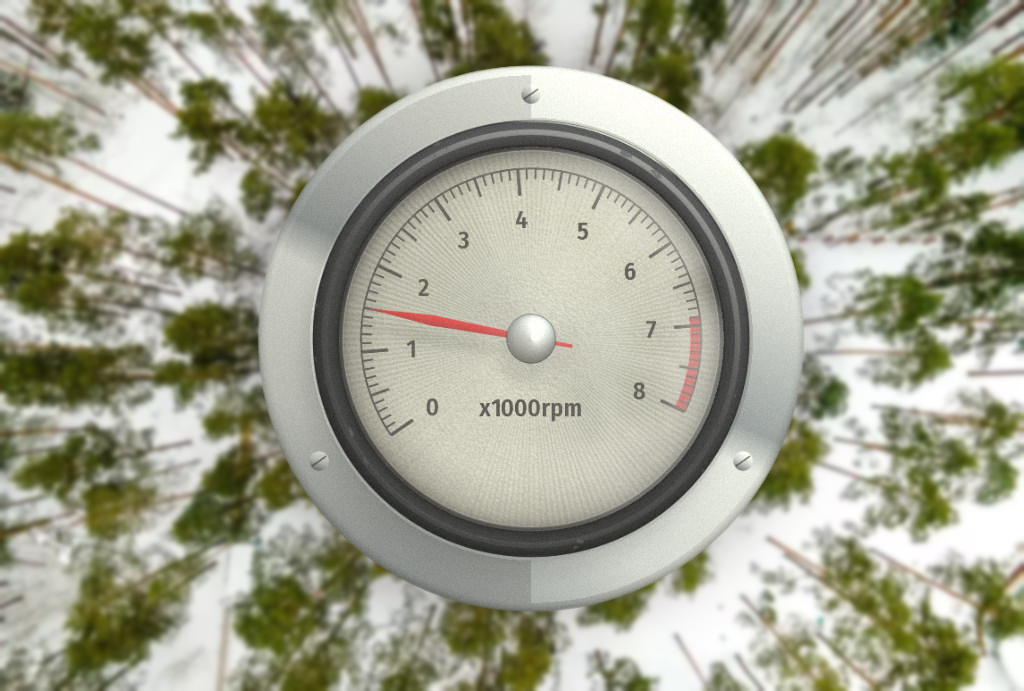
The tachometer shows 1500 rpm
